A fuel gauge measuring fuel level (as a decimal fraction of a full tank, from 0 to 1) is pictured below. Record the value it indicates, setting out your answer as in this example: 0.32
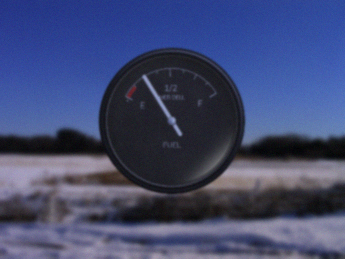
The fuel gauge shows 0.25
